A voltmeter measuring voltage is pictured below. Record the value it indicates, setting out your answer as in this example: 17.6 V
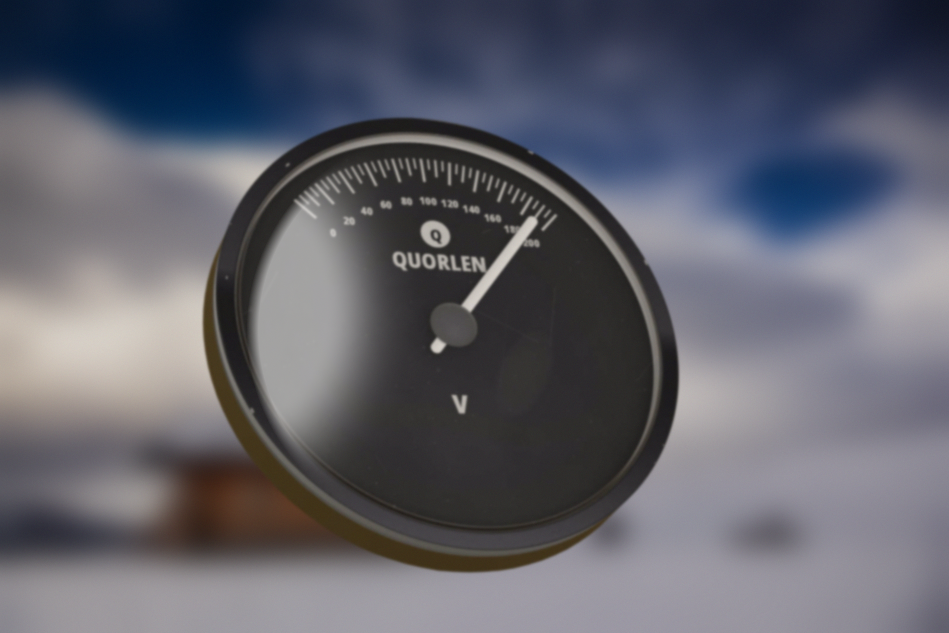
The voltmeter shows 190 V
